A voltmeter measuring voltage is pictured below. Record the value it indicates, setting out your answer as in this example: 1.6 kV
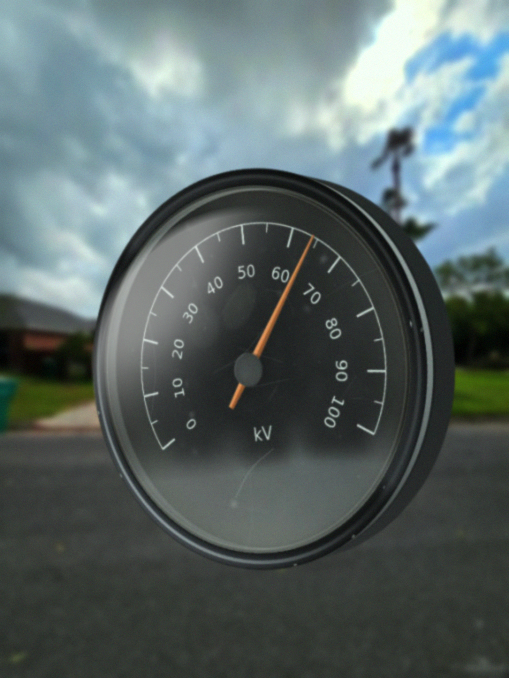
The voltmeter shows 65 kV
